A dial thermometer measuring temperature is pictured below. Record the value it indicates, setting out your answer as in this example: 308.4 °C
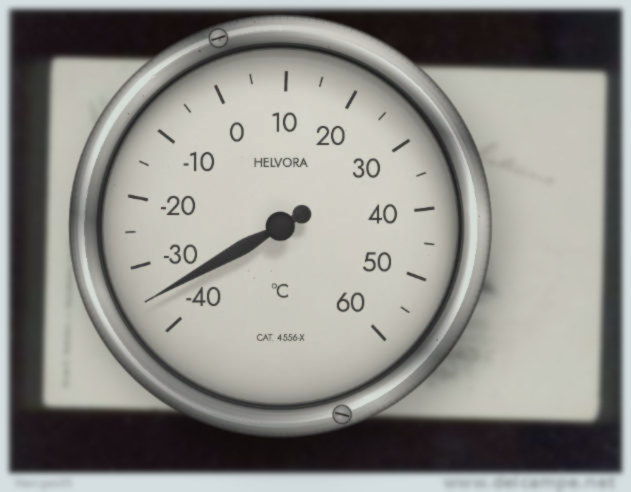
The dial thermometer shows -35 °C
